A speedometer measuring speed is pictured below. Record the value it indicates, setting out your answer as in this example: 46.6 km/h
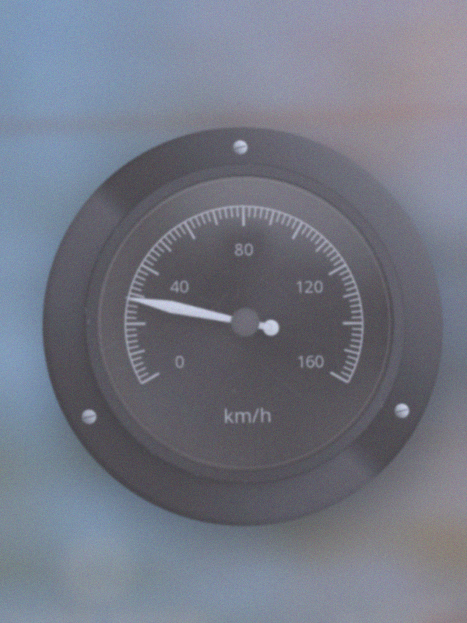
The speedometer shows 28 km/h
